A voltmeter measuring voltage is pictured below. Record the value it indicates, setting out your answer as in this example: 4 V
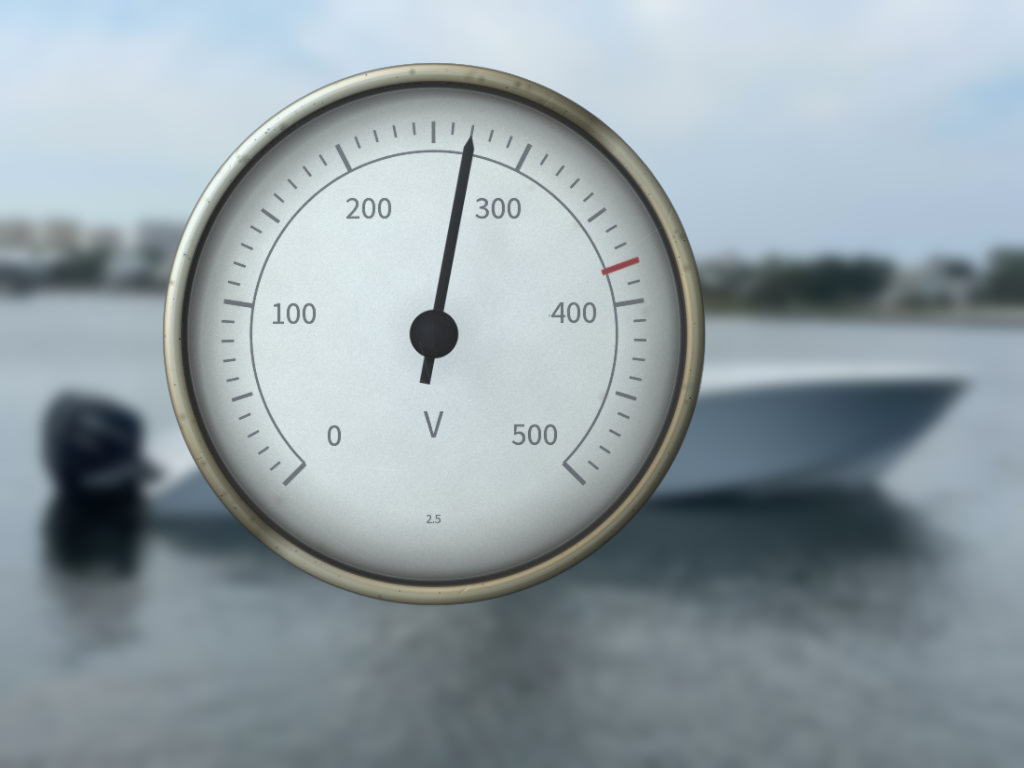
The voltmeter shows 270 V
